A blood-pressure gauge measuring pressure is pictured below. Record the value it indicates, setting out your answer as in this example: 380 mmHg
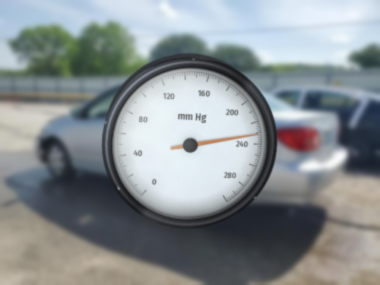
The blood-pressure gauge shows 230 mmHg
